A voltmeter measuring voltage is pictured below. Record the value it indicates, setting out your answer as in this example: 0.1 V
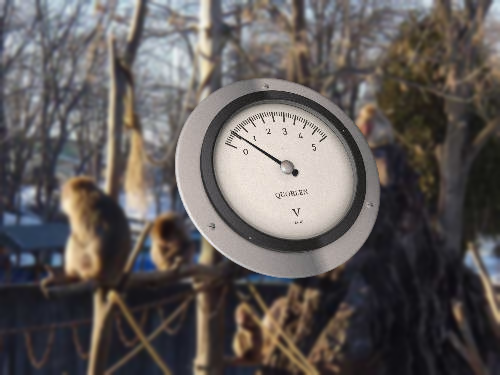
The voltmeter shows 0.5 V
